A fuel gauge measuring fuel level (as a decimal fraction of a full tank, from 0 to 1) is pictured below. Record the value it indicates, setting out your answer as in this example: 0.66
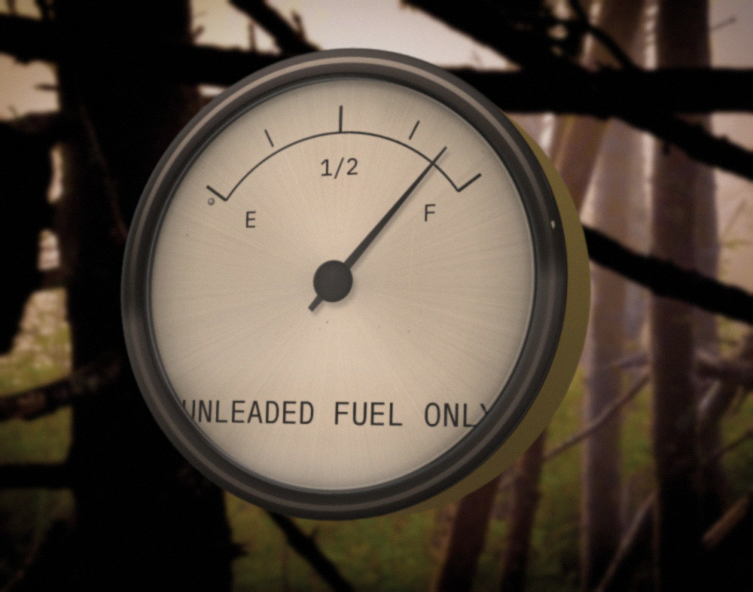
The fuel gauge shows 0.875
